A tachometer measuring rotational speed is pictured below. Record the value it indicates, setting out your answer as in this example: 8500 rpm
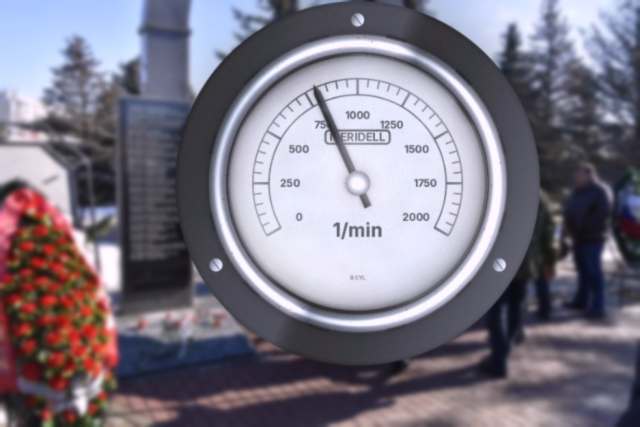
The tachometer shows 800 rpm
